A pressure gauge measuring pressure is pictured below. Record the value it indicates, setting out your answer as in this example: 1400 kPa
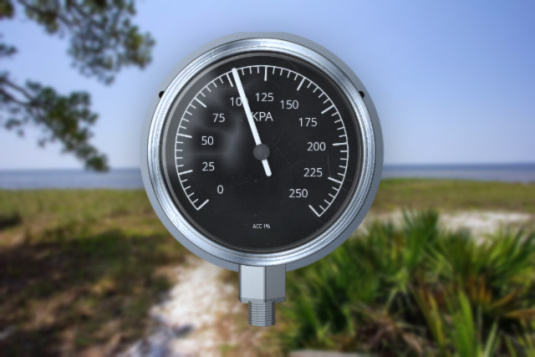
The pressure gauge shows 105 kPa
